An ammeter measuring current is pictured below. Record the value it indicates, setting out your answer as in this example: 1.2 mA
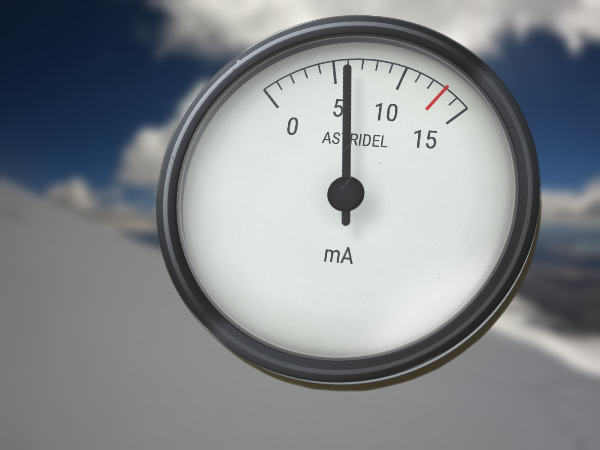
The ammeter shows 6 mA
